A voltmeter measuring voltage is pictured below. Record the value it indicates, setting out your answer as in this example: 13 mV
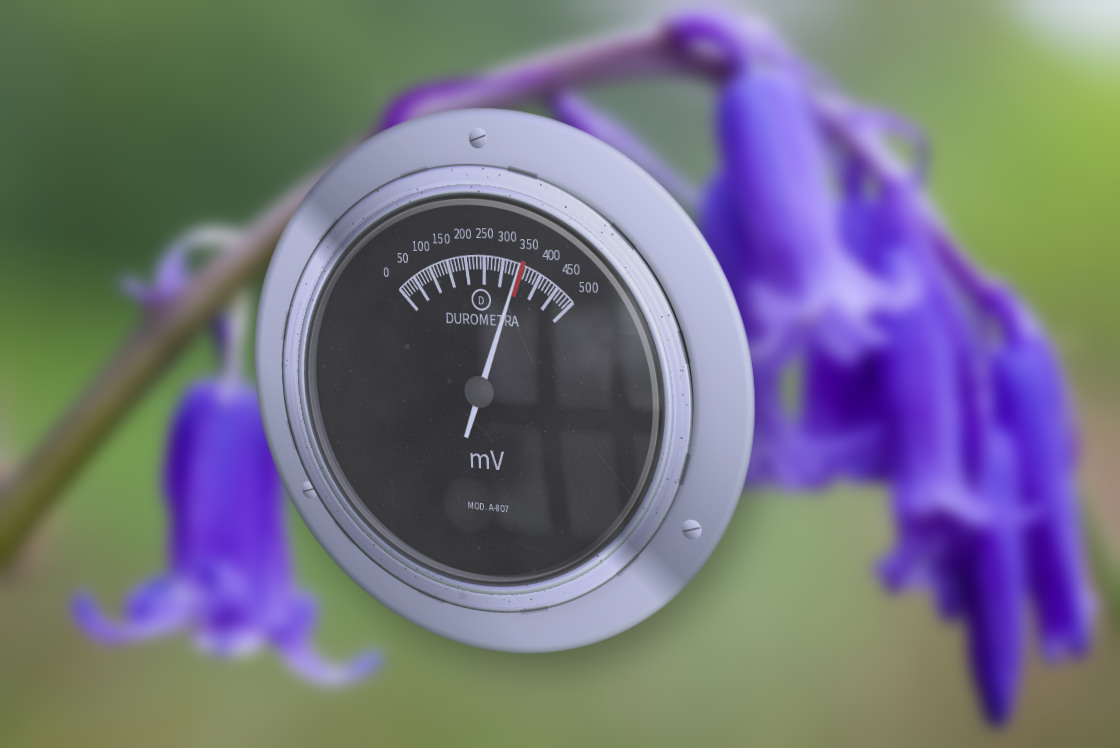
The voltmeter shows 350 mV
